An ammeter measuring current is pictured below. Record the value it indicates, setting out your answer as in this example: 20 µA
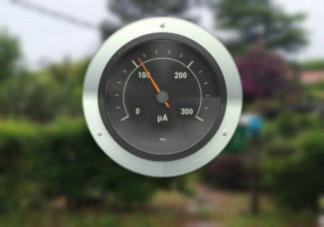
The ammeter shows 110 µA
